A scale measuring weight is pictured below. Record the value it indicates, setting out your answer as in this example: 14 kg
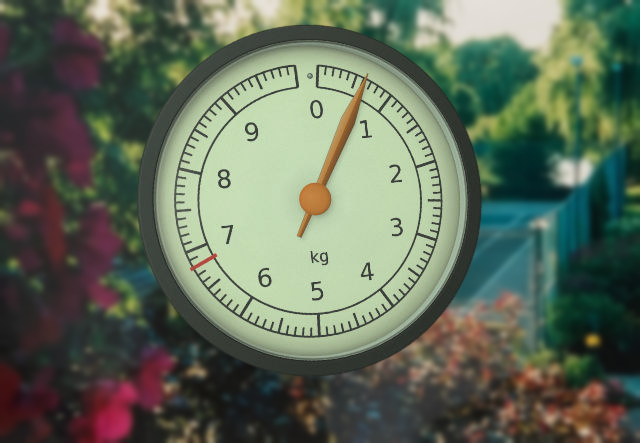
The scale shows 0.6 kg
